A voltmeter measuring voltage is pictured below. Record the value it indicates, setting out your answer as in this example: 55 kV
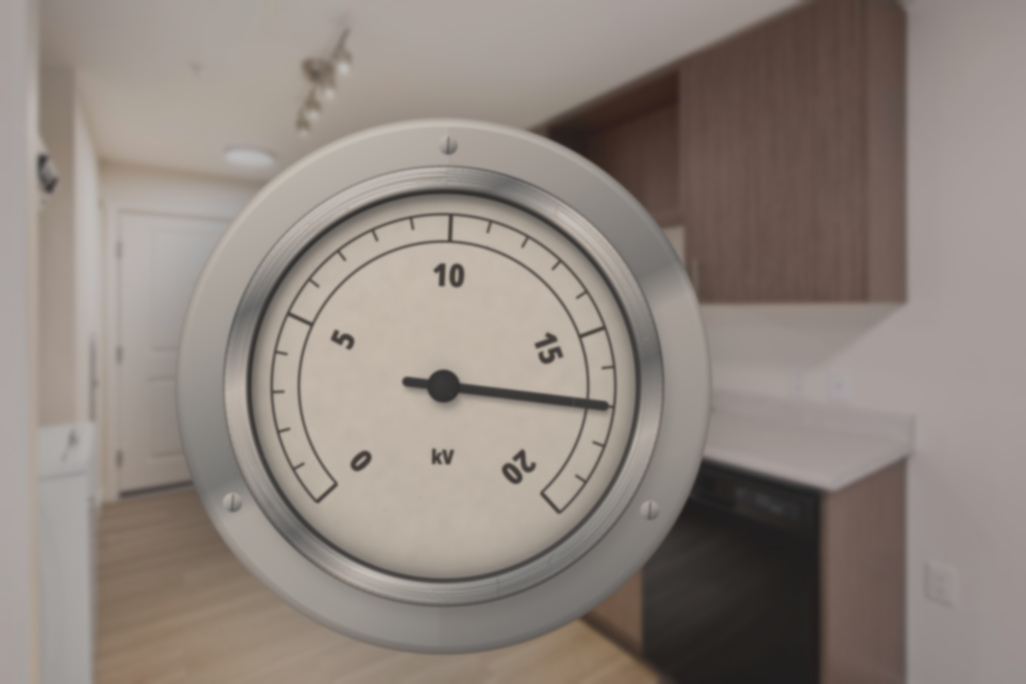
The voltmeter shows 17 kV
